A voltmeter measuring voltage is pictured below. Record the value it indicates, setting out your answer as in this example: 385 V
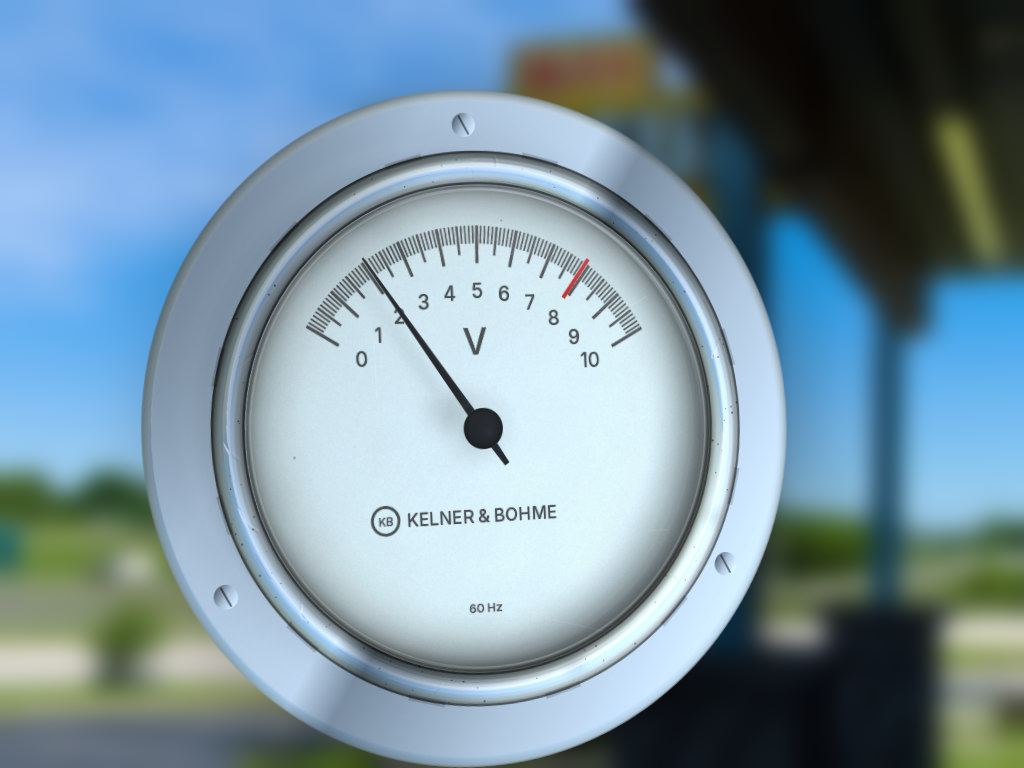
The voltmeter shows 2 V
